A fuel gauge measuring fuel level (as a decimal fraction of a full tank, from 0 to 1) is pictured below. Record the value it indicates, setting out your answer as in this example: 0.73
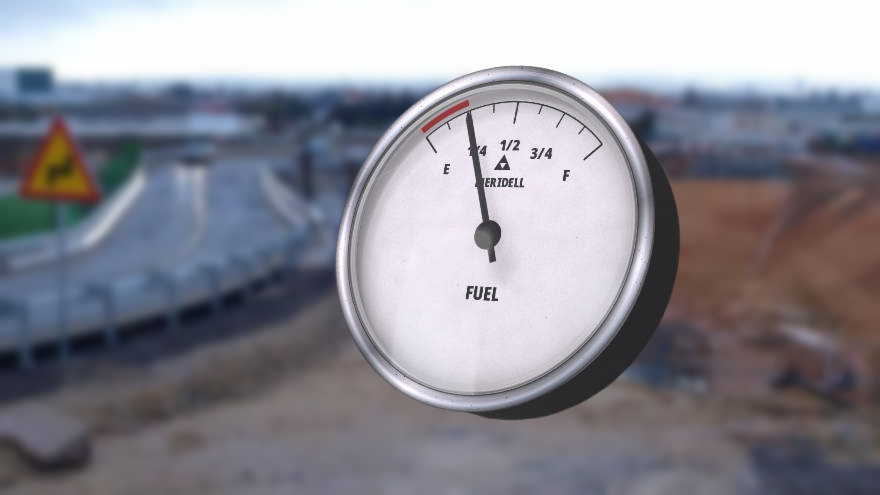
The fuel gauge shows 0.25
